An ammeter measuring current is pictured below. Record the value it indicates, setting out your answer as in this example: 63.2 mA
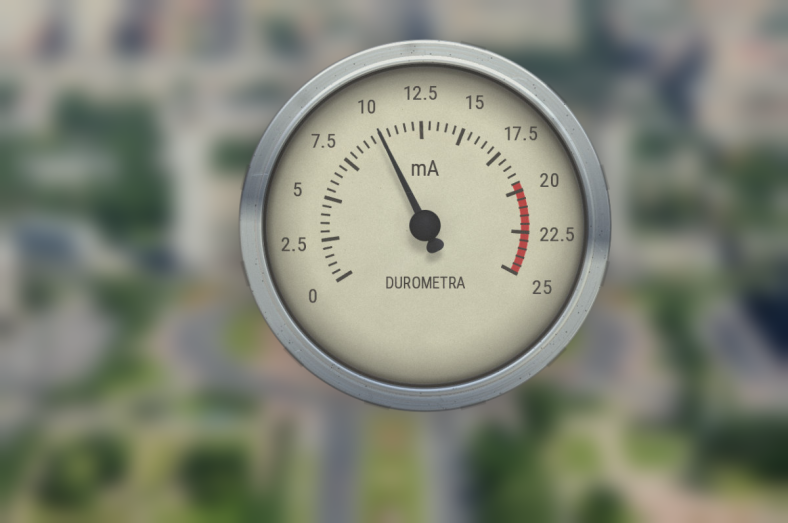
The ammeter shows 10 mA
